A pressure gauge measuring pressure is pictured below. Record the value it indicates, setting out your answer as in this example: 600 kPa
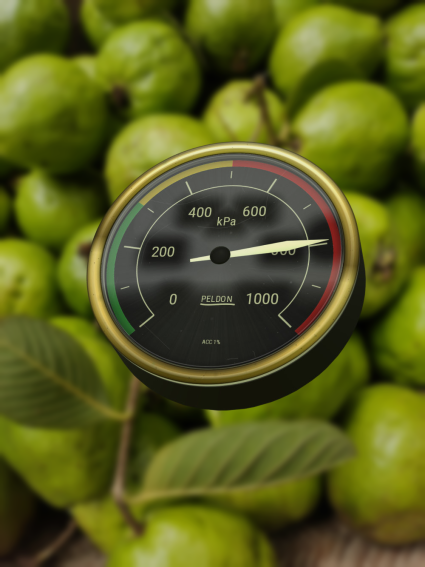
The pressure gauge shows 800 kPa
